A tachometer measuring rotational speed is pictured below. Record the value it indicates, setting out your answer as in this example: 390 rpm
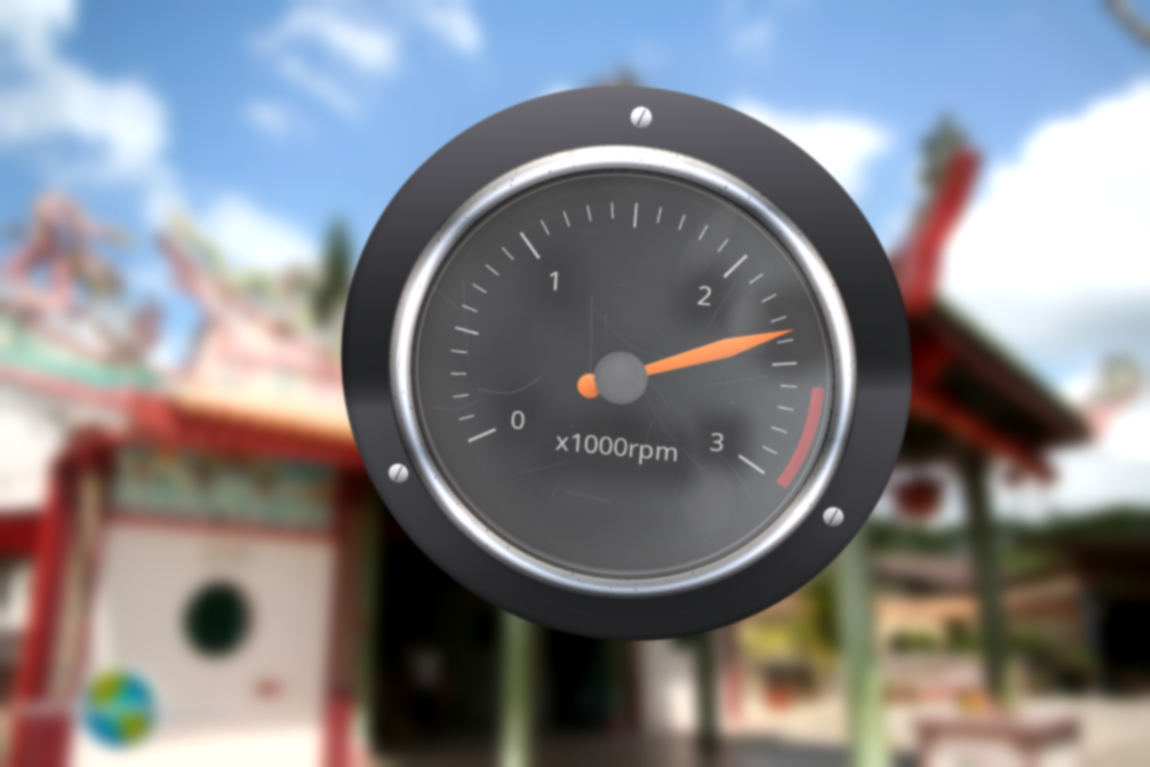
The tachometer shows 2350 rpm
